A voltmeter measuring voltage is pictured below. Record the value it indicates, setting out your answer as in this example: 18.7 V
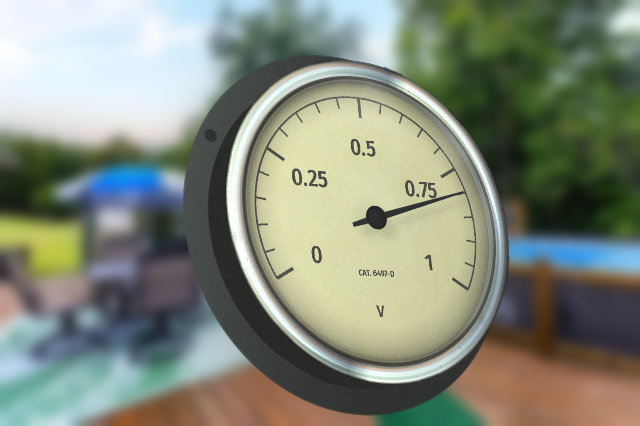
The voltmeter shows 0.8 V
